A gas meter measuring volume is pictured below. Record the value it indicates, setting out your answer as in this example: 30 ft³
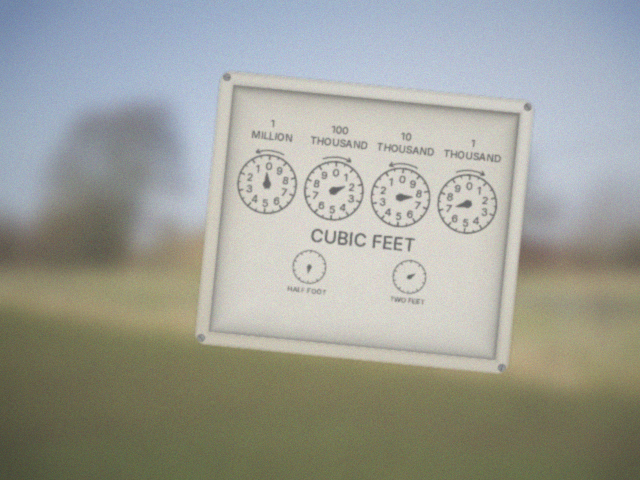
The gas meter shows 17700 ft³
